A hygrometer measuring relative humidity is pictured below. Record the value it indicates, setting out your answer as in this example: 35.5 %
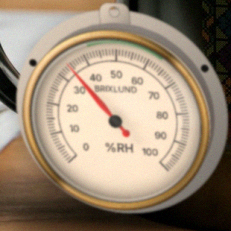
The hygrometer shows 35 %
